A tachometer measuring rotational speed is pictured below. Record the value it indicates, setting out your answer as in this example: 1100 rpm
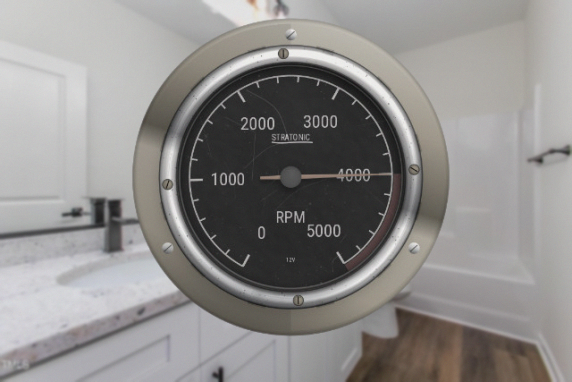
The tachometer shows 4000 rpm
